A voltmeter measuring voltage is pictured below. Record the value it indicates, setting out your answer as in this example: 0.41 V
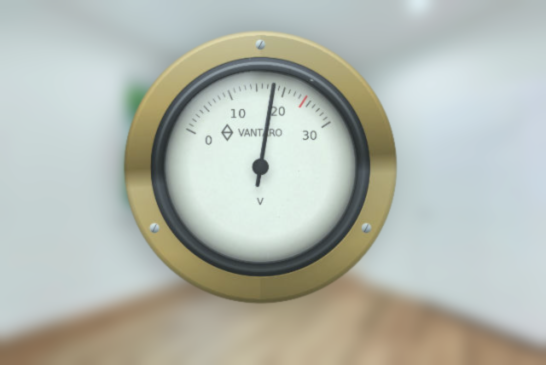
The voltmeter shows 18 V
